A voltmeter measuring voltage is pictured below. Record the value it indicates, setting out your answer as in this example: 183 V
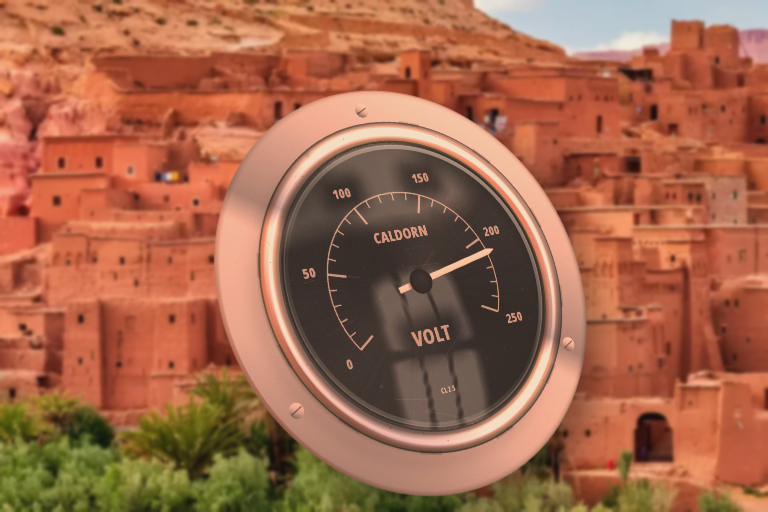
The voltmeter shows 210 V
